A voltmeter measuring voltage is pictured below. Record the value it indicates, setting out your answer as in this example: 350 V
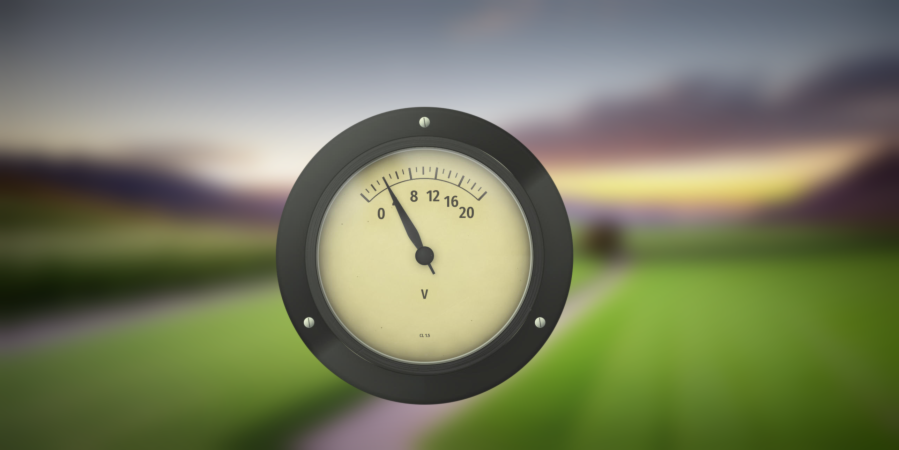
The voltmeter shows 4 V
